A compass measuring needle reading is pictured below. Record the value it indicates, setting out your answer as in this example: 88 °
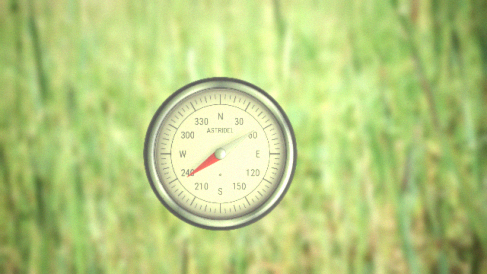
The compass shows 235 °
